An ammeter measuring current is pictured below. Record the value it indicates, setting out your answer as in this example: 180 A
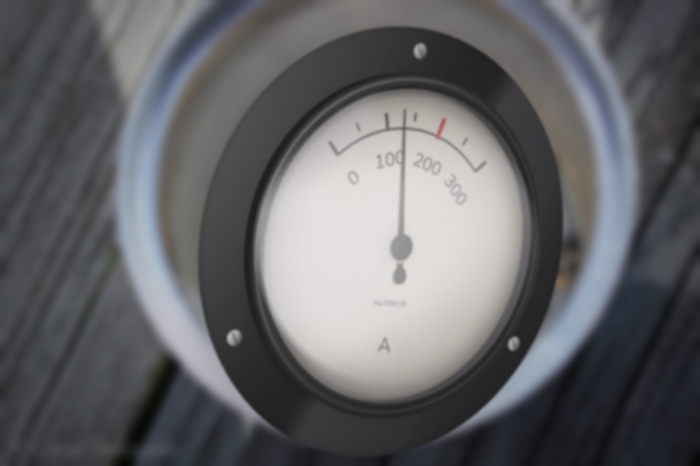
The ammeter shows 125 A
